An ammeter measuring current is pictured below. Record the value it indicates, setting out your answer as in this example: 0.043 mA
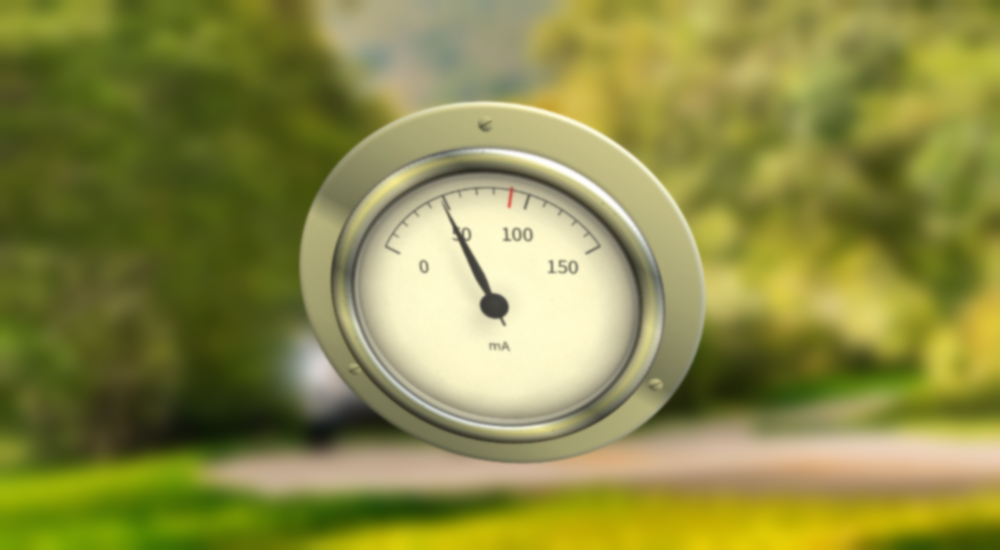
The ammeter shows 50 mA
